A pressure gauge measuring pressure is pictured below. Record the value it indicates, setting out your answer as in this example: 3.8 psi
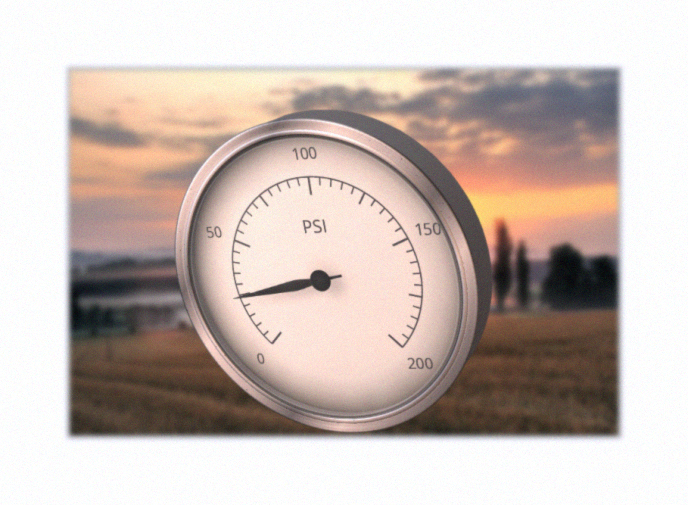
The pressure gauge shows 25 psi
